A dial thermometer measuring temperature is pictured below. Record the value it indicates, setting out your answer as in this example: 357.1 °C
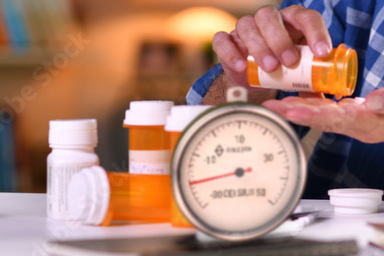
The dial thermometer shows -20 °C
